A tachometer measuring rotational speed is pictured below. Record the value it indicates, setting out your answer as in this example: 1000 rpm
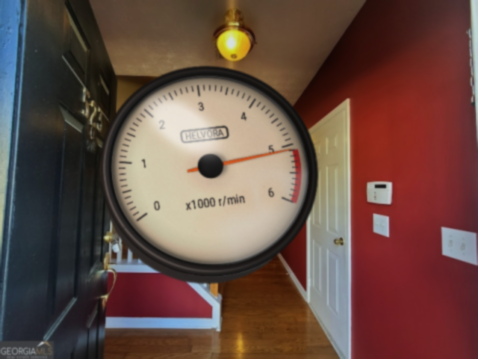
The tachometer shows 5100 rpm
